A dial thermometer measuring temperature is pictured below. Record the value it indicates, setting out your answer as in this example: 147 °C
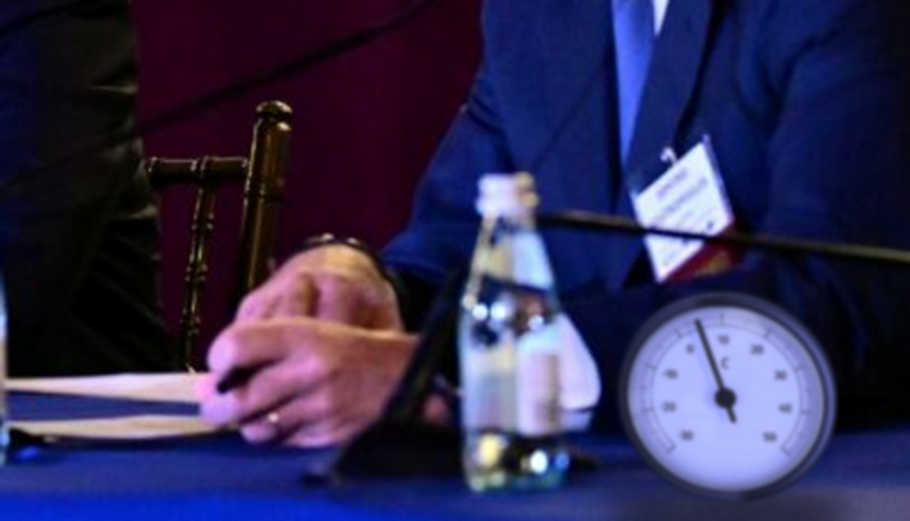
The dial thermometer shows 5 °C
